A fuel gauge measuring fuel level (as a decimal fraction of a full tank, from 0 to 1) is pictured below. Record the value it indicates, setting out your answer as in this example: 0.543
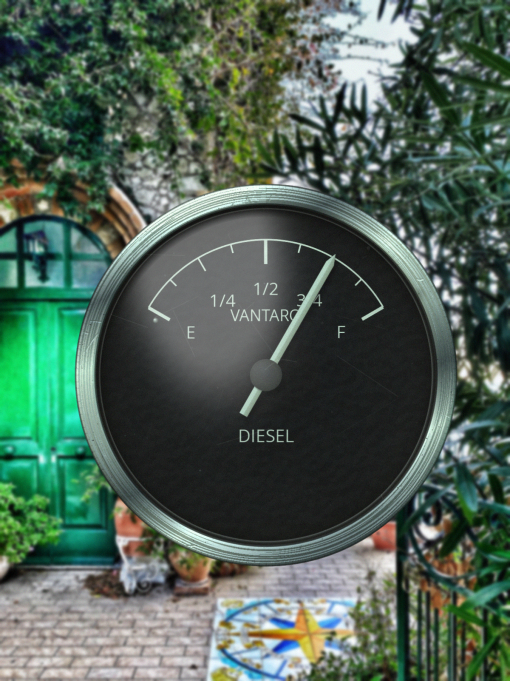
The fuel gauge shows 0.75
